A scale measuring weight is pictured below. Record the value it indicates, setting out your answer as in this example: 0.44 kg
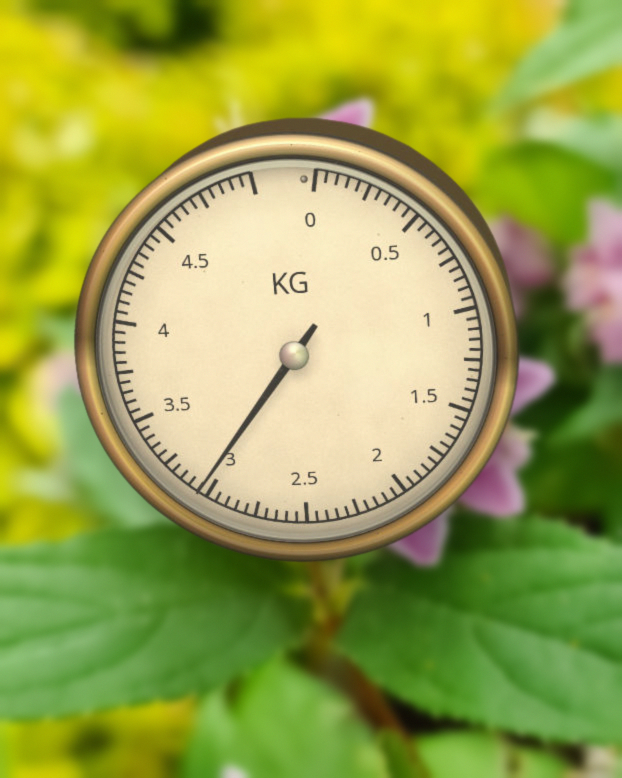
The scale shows 3.05 kg
